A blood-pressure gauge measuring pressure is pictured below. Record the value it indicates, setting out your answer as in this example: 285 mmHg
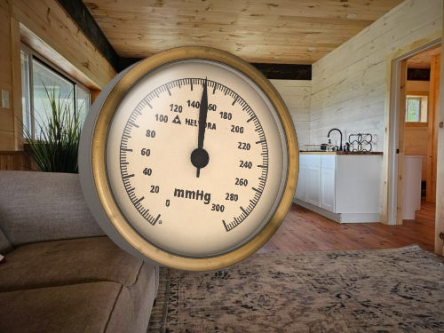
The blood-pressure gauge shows 150 mmHg
